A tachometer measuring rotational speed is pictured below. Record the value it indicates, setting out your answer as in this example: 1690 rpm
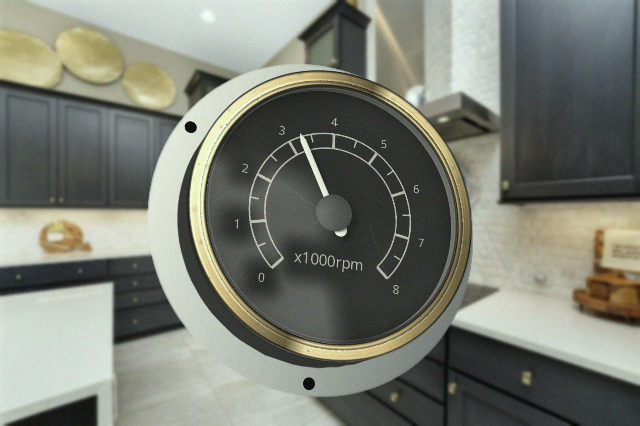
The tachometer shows 3250 rpm
